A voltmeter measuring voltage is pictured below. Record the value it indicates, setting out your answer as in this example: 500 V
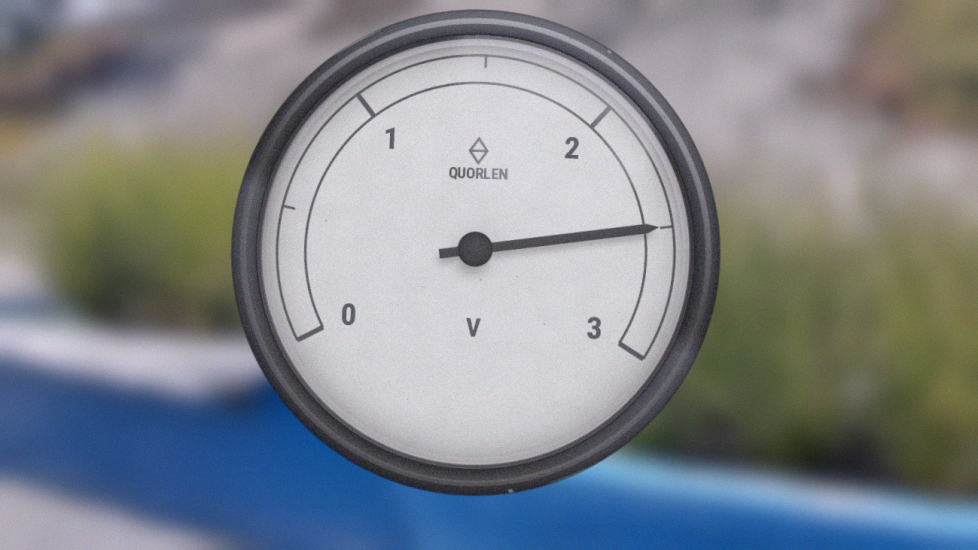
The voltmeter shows 2.5 V
